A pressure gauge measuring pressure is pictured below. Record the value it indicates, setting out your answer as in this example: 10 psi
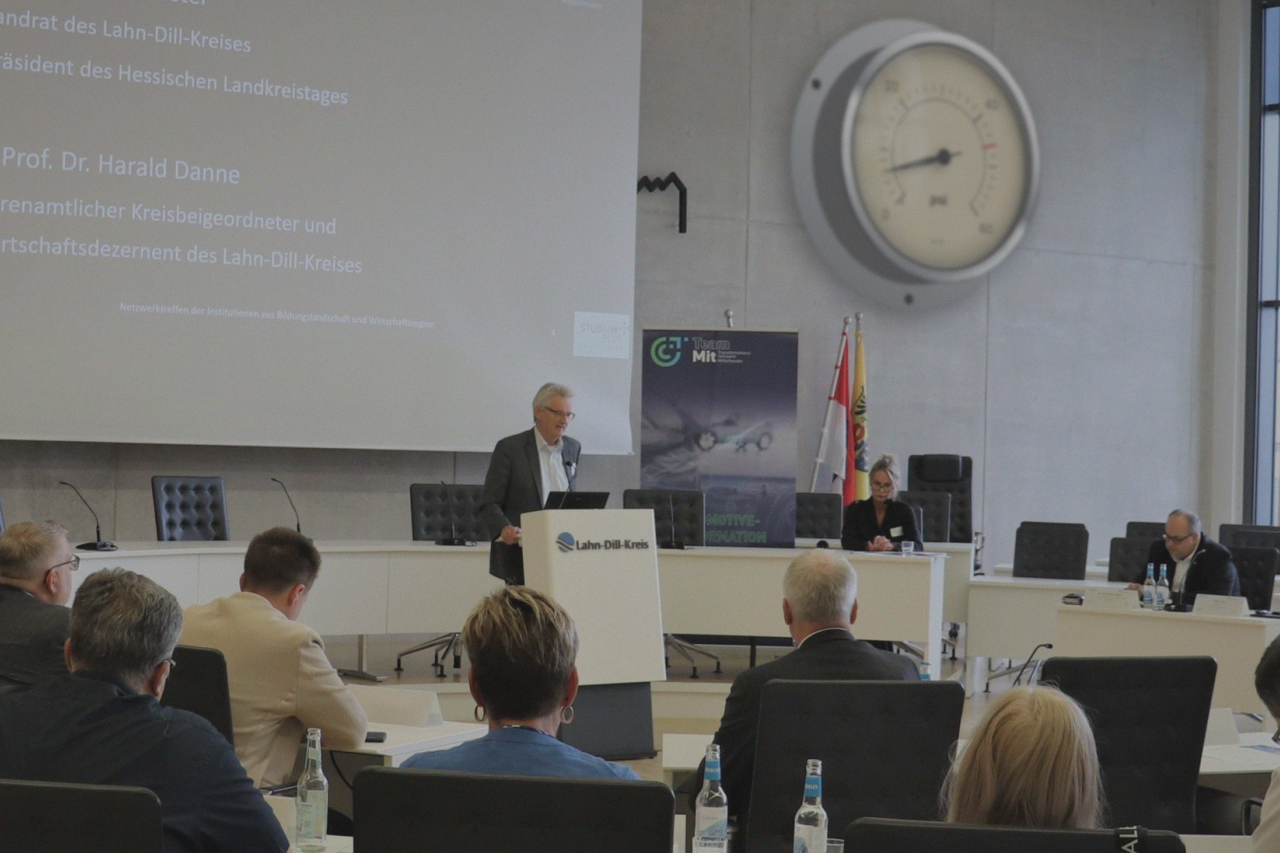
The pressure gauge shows 6 psi
